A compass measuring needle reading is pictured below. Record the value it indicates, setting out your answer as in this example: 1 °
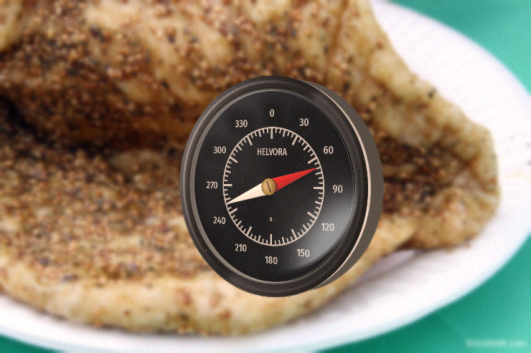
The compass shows 70 °
